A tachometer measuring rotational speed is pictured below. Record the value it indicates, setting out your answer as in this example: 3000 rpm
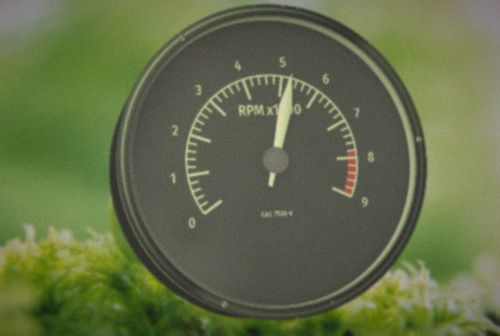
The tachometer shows 5200 rpm
